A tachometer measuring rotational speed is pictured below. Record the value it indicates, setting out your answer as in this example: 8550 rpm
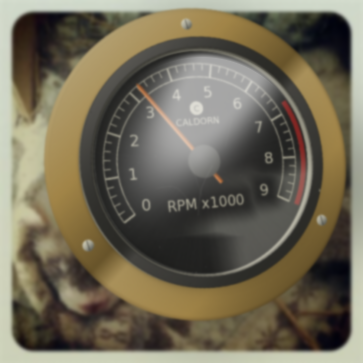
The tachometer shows 3200 rpm
